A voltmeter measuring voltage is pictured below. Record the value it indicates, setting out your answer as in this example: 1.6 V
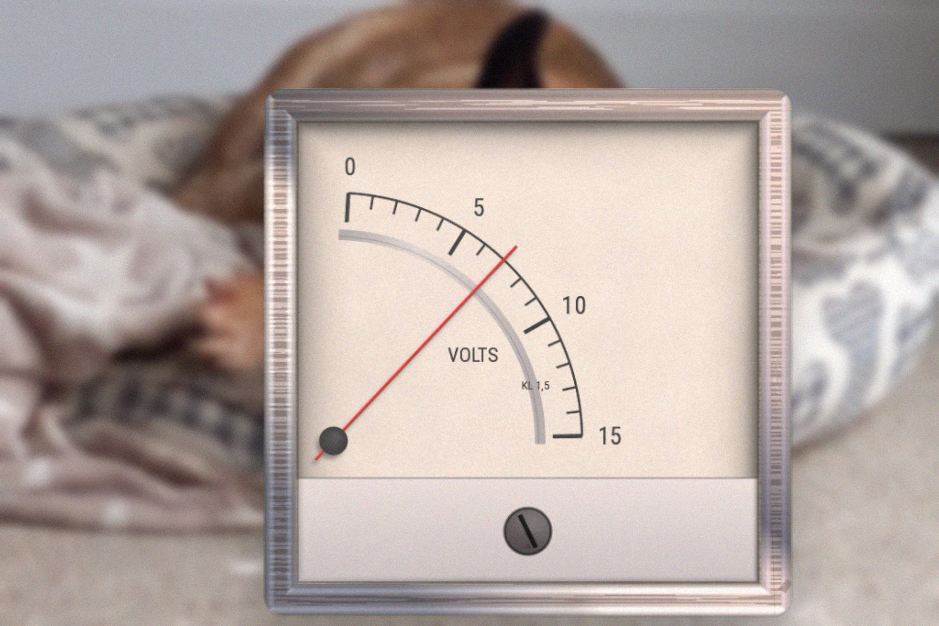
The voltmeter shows 7 V
